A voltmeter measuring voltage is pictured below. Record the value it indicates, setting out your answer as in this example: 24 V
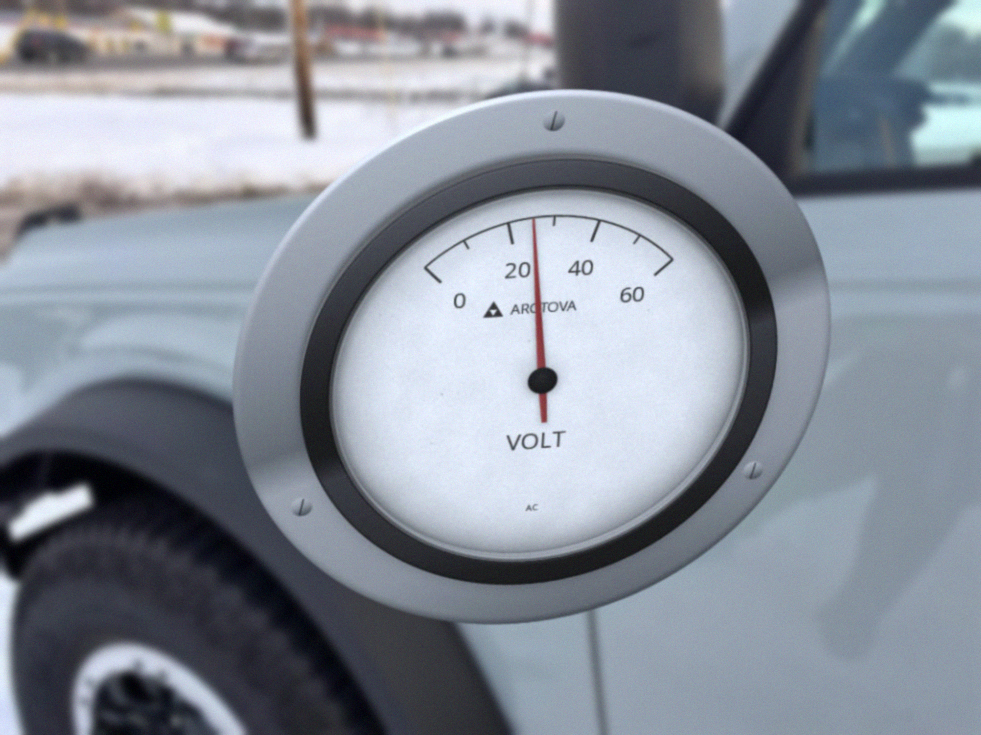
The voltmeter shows 25 V
